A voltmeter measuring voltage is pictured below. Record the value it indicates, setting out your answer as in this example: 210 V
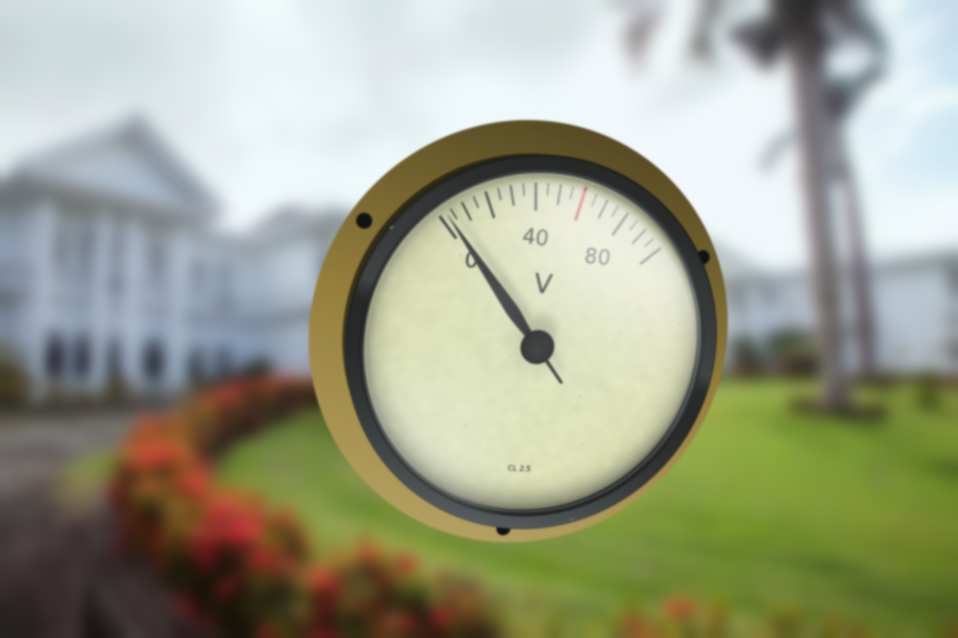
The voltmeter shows 2.5 V
